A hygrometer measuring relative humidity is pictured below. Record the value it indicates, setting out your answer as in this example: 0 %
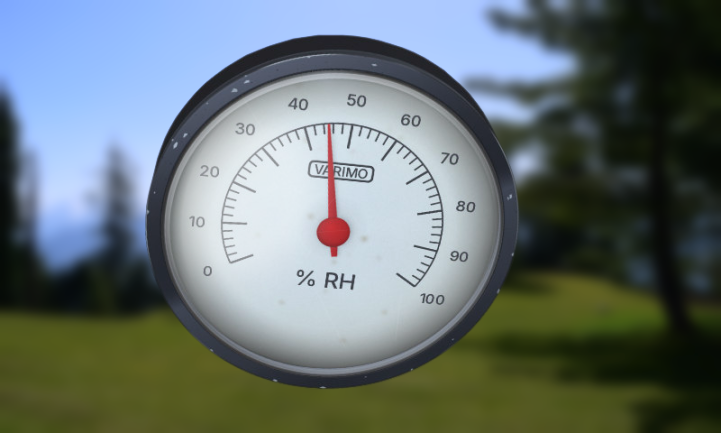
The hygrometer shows 45 %
